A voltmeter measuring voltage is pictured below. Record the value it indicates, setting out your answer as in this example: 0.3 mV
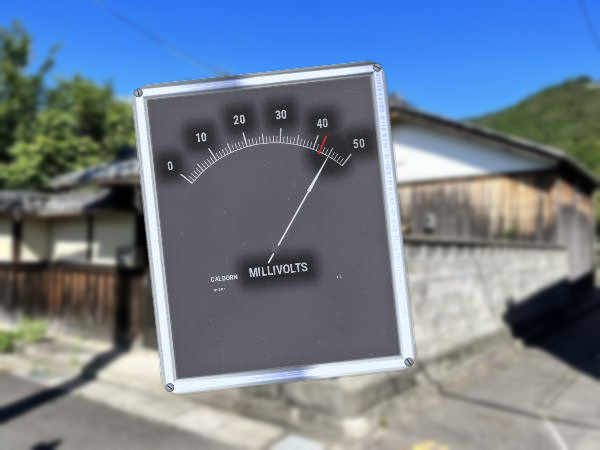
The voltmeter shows 45 mV
